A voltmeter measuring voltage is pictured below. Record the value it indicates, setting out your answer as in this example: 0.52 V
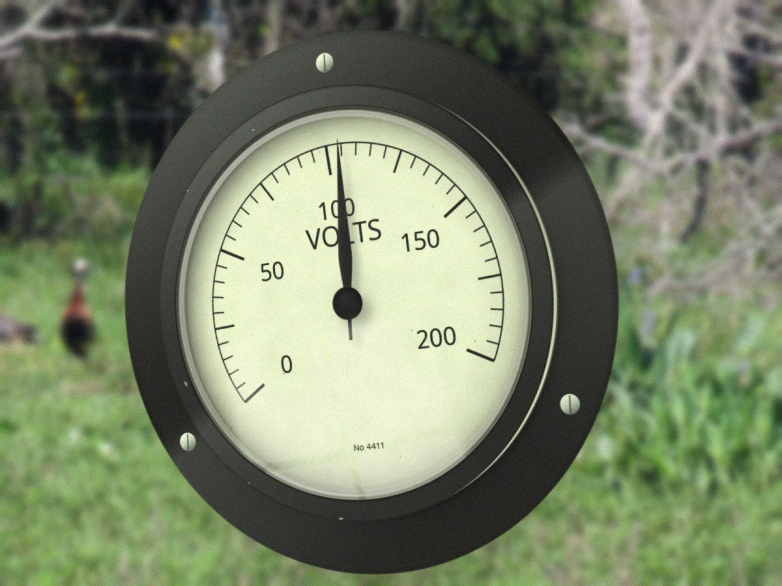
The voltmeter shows 105 V
